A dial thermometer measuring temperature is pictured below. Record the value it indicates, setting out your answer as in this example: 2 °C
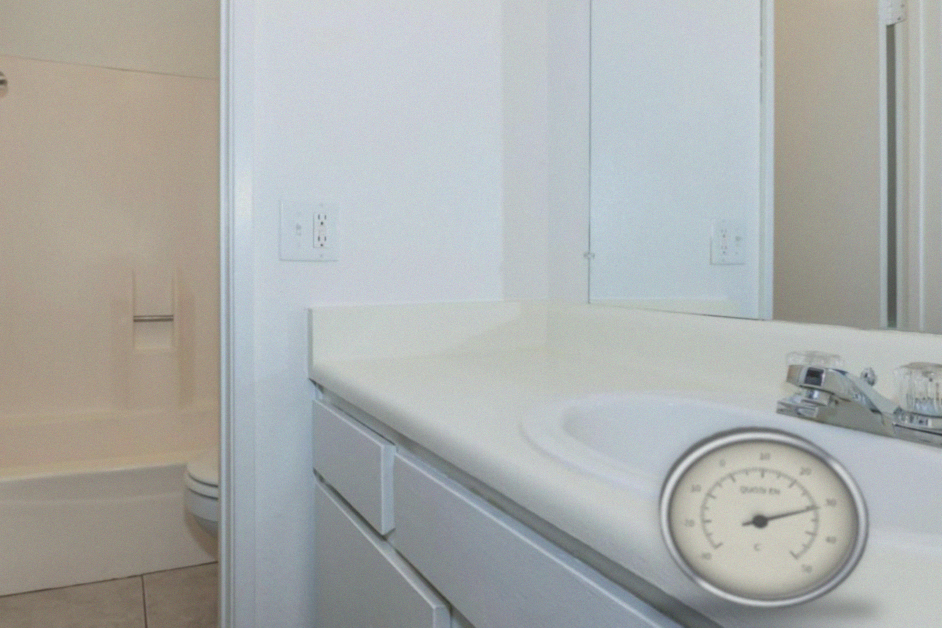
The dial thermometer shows 30 °C
